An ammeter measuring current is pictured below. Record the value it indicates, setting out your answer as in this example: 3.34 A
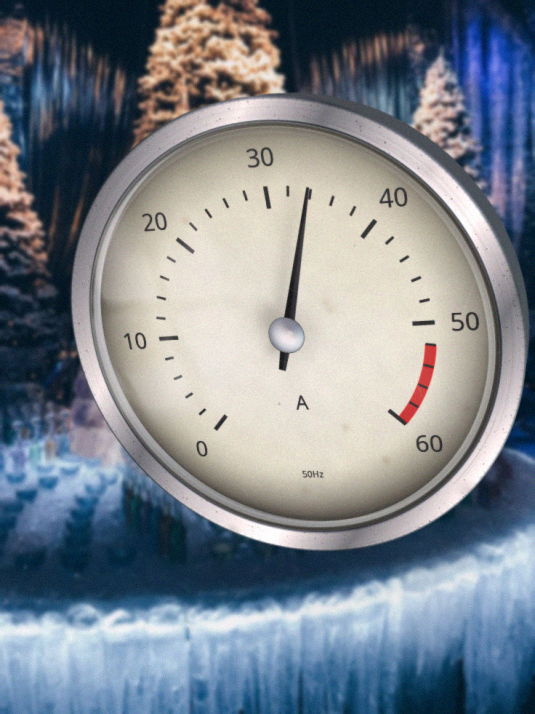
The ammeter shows 34 A
